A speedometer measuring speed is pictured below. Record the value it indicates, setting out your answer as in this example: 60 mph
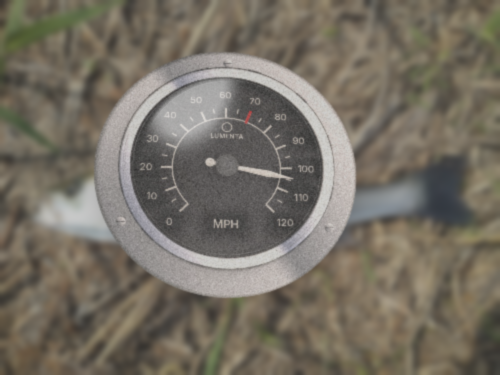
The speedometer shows 105 mph
